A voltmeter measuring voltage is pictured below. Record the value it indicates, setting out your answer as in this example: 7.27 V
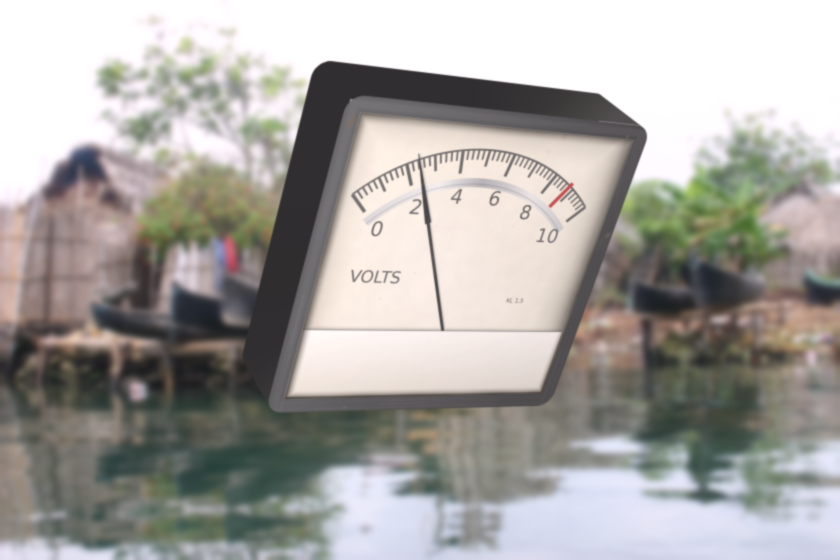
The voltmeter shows 2.4 V
